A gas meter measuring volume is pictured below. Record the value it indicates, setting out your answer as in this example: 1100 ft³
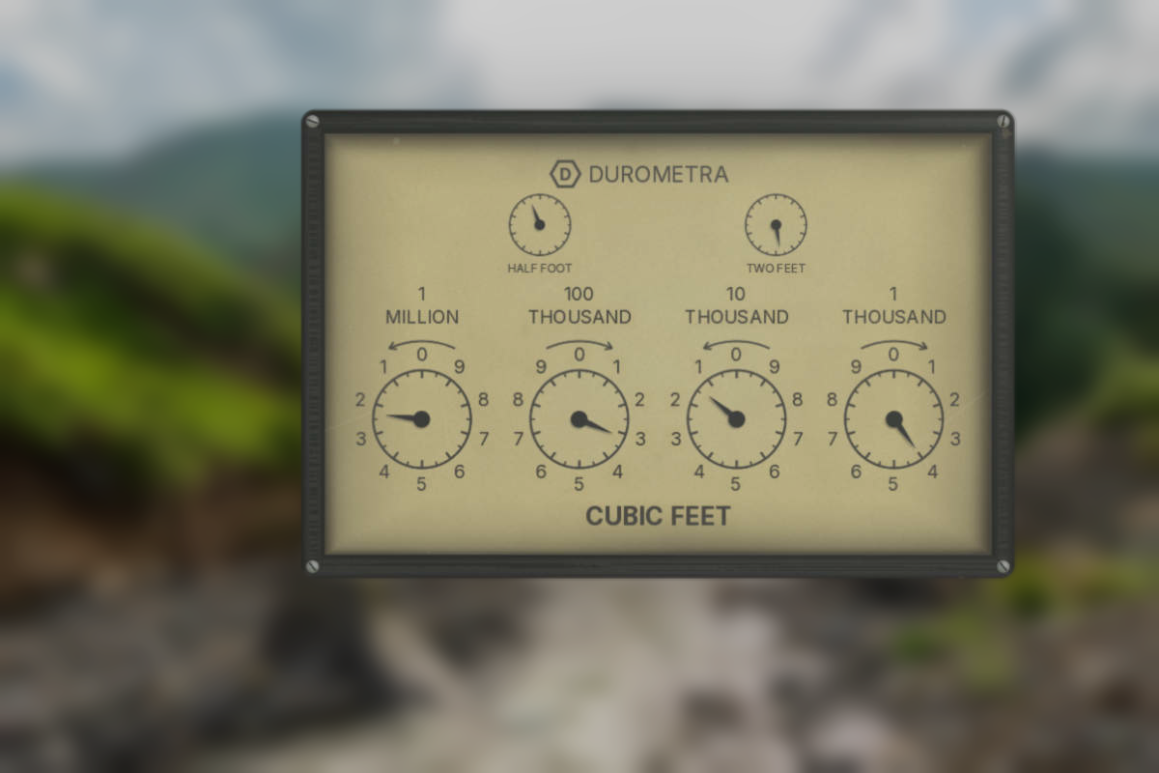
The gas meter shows 231400 ft³
